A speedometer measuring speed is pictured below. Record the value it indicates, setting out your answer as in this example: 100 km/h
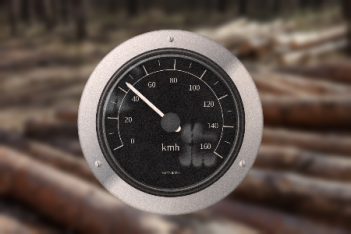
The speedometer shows 45 km/h
